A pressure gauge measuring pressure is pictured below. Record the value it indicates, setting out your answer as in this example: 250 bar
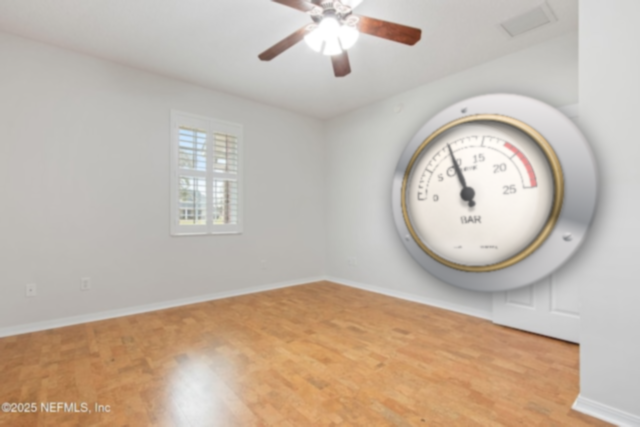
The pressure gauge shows 10 bar
